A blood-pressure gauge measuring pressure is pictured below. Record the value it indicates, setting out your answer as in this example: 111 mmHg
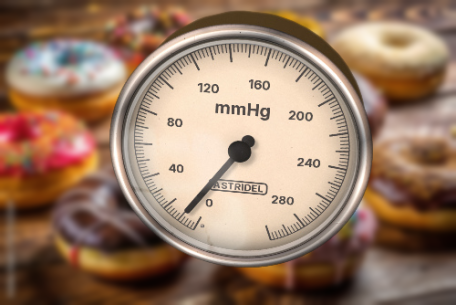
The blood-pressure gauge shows 10 mmHg
